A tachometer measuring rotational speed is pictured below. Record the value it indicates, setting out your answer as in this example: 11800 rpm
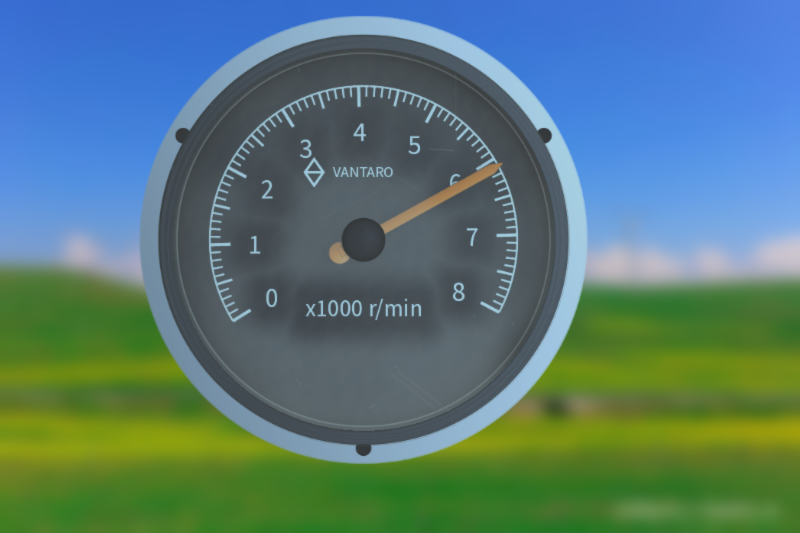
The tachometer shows 6100 rpm
